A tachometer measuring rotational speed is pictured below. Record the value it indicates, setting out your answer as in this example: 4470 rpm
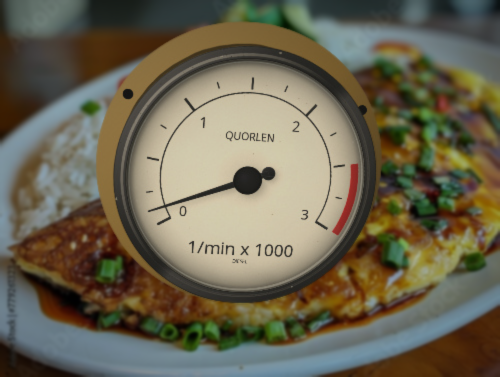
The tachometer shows 125 rpm
